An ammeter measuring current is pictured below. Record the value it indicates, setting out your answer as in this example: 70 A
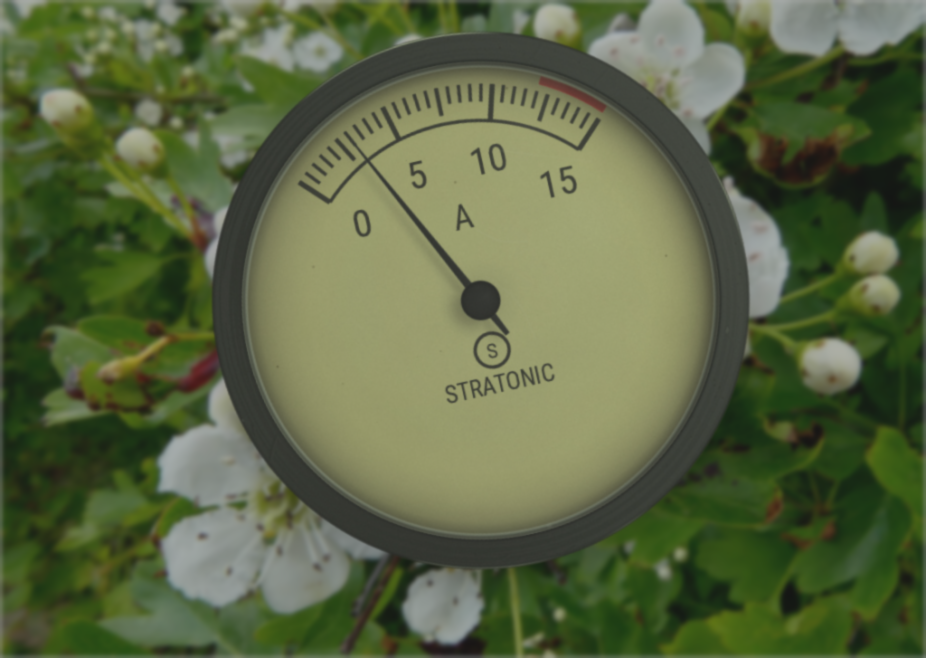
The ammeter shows 3 A
